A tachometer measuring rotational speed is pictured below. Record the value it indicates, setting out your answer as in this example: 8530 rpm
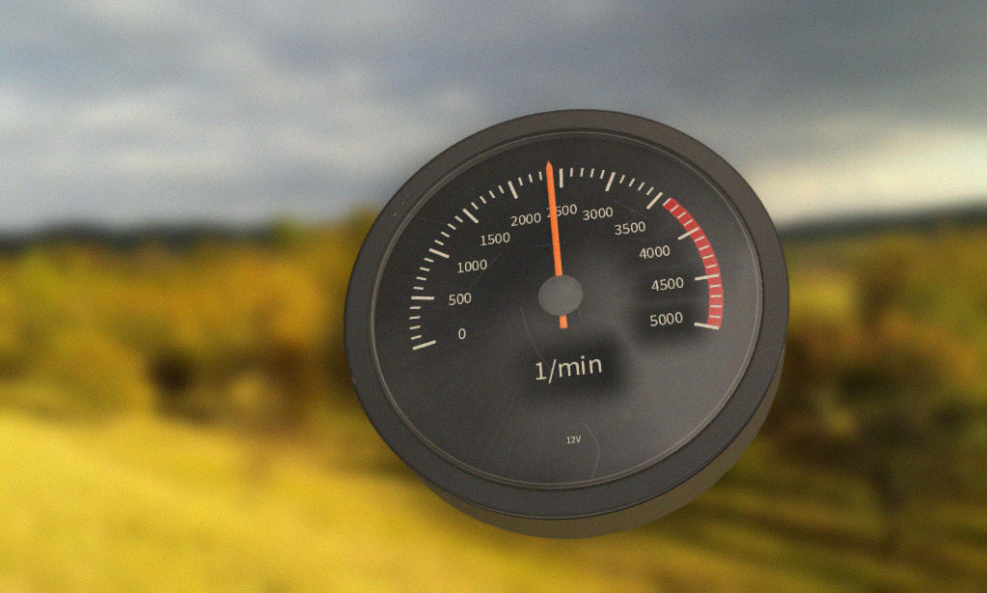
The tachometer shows 2400 rpm
